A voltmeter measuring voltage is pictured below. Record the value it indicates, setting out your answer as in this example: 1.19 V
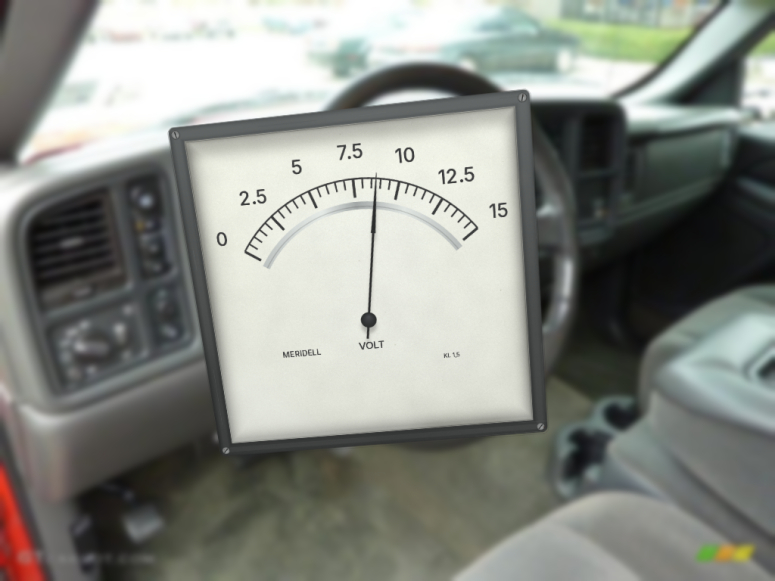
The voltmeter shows 8.75 V
